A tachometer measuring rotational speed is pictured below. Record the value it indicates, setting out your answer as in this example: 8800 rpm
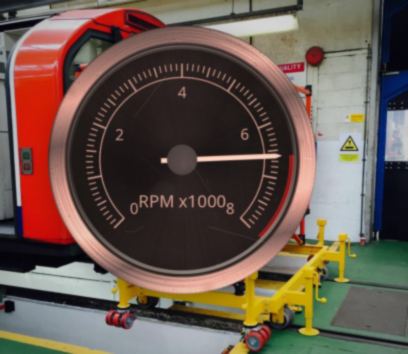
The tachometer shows 6600 rpm
